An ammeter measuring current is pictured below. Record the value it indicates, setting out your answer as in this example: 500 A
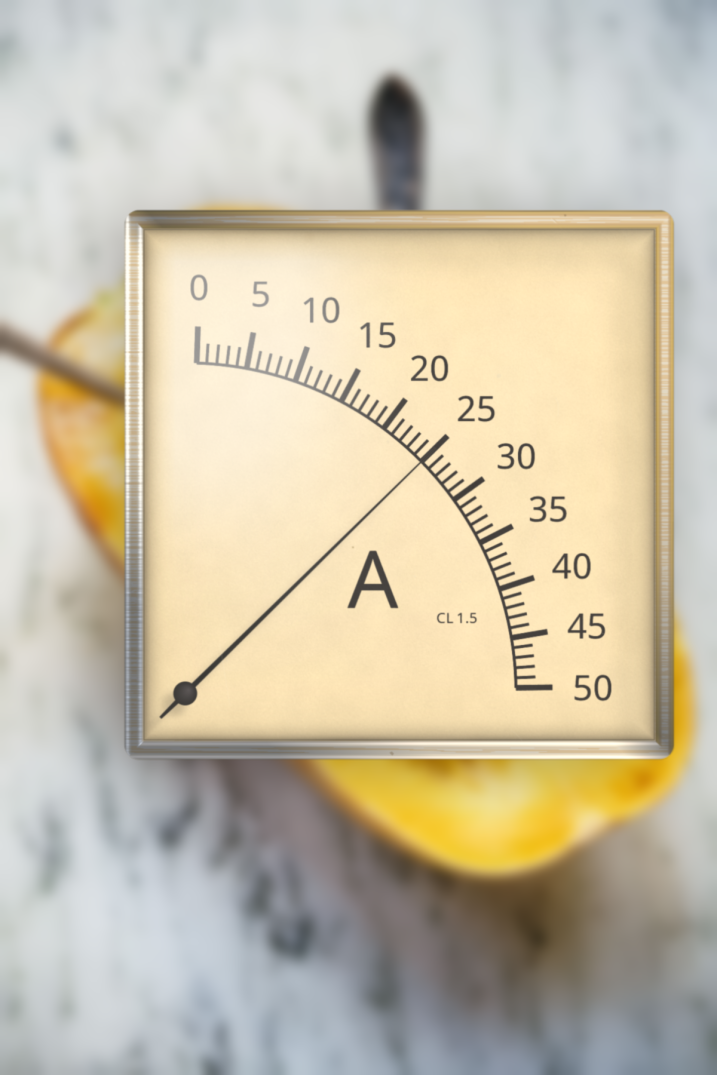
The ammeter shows 25 A
